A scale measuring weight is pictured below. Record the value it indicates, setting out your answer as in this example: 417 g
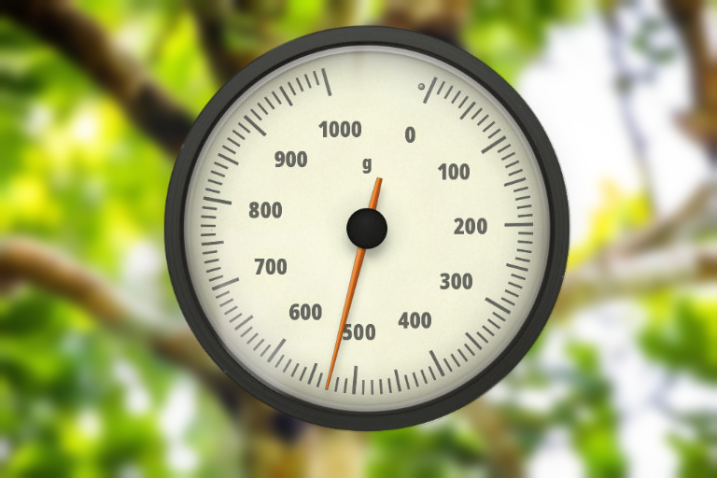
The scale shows 530 g
